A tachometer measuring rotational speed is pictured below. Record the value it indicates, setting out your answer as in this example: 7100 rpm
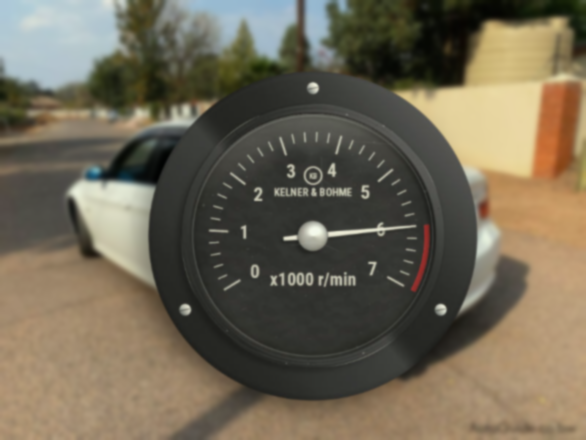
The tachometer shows 6000 rpm
